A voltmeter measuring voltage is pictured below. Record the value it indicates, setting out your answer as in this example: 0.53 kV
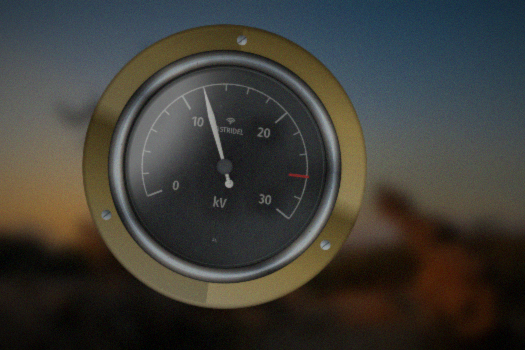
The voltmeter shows 12 kV
